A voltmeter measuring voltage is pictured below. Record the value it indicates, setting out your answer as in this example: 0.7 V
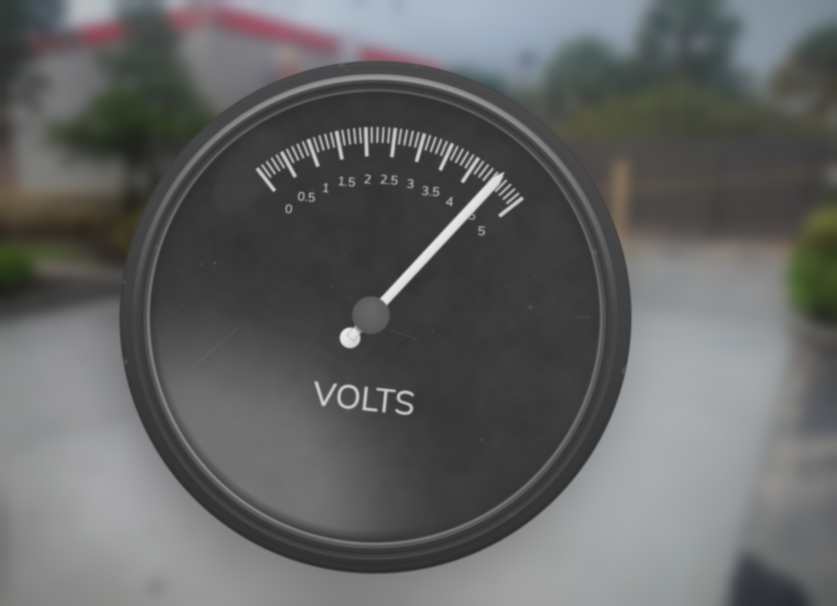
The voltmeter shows 4.5 V
